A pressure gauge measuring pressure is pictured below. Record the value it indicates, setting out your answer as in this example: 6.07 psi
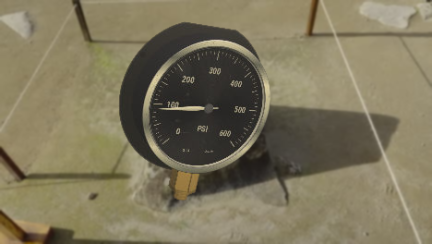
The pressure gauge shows 90 psi
